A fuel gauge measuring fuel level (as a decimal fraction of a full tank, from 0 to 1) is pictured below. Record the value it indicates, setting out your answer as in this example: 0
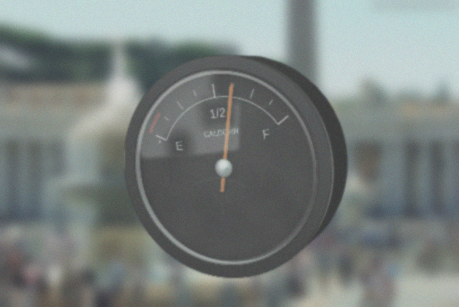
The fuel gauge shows 0.625
